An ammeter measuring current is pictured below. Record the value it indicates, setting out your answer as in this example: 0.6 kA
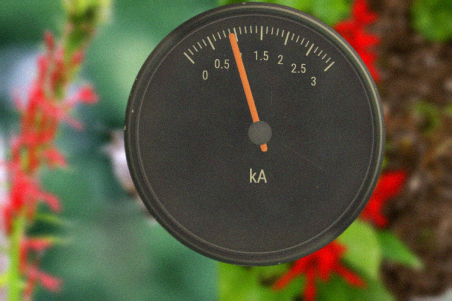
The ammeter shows 0.9 kA
